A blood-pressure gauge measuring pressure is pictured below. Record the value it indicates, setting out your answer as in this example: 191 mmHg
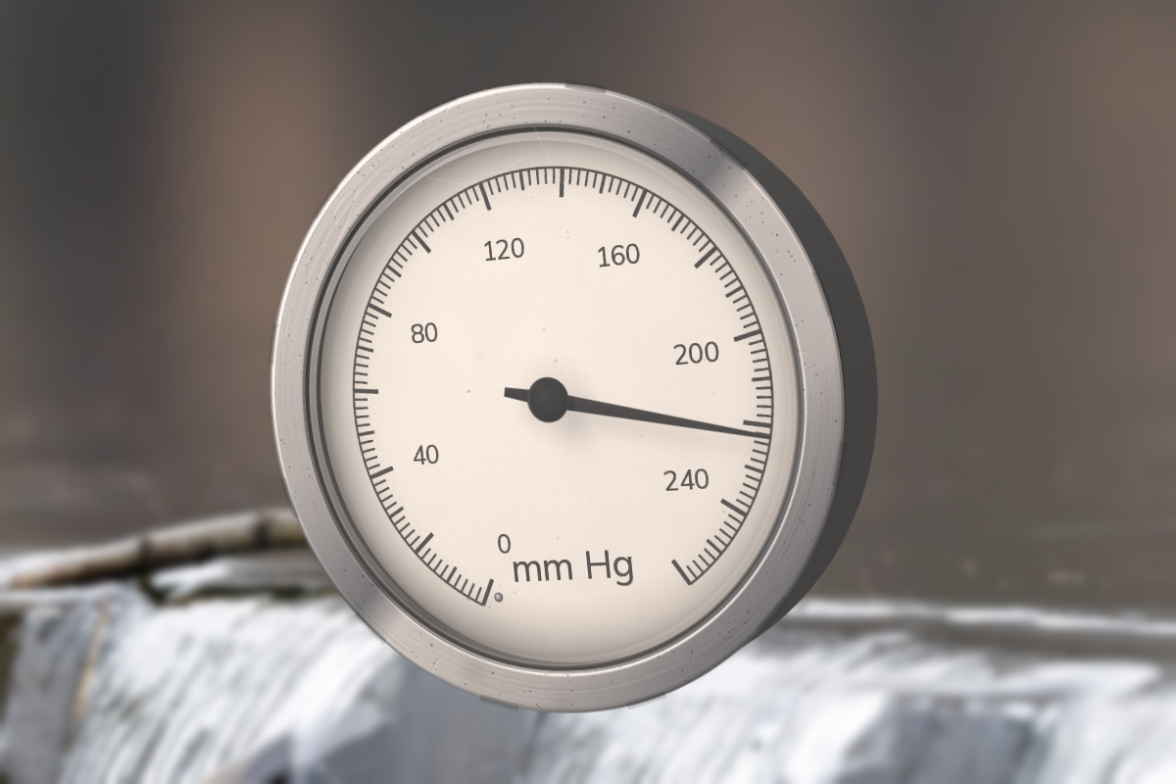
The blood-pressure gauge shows 222 mmHg
